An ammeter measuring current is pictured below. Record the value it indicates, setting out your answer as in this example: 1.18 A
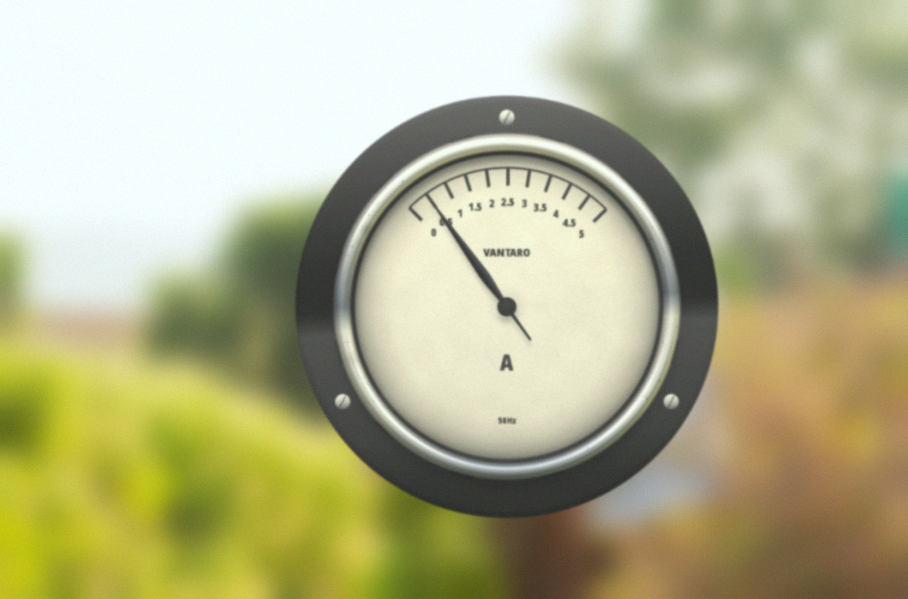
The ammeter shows 0.5 A
